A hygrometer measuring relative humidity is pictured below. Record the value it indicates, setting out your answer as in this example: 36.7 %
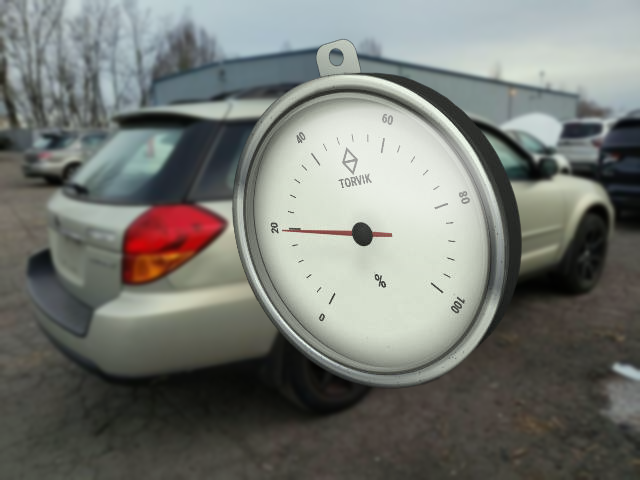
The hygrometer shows 20 %
